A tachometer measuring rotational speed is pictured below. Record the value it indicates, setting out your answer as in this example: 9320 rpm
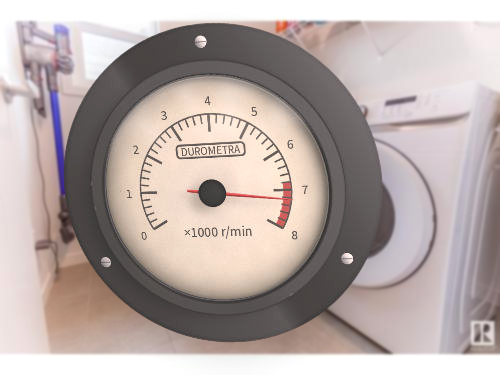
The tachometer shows 7200 rpm
